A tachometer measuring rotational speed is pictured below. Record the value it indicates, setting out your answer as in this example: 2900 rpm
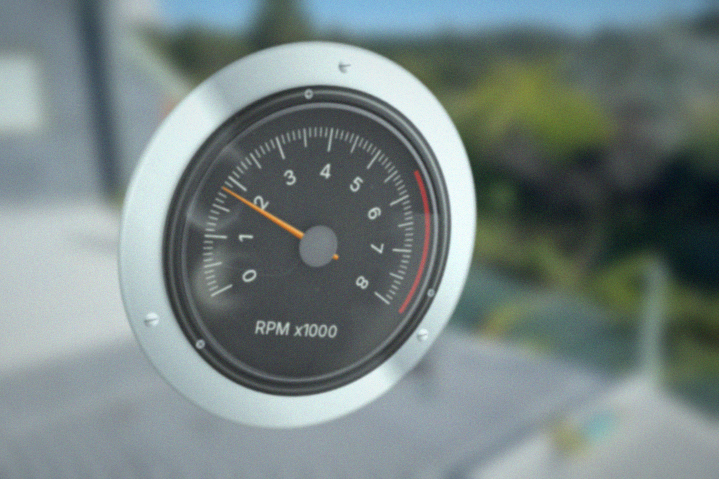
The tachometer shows 1800 rpm
